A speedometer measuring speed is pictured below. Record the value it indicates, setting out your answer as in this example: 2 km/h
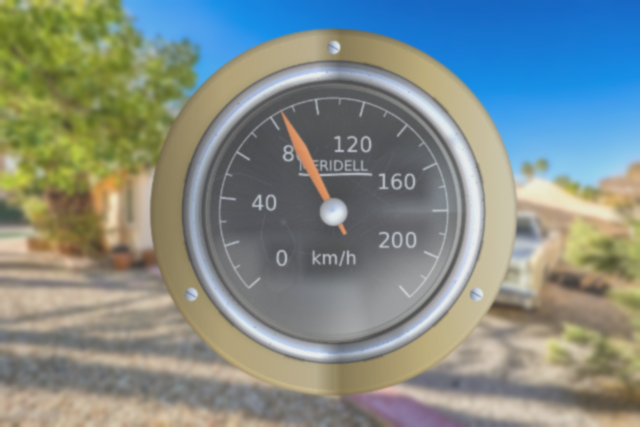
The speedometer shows 85 km/h
